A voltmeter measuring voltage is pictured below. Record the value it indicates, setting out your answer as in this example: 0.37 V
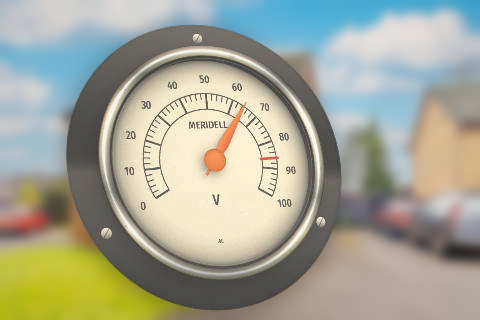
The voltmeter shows 64 V
